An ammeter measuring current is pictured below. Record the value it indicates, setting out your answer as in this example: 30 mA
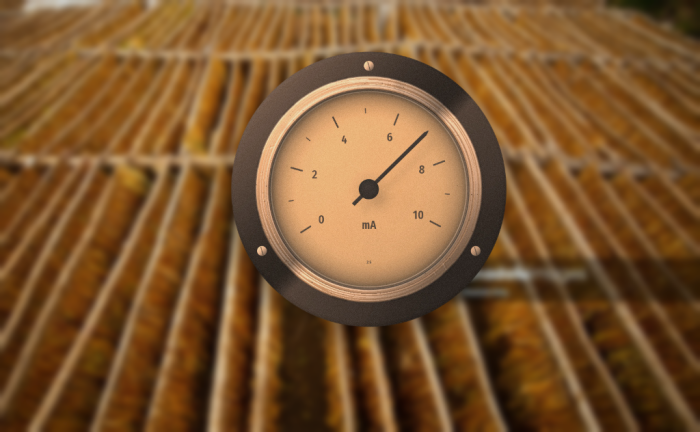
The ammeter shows 7 mA
